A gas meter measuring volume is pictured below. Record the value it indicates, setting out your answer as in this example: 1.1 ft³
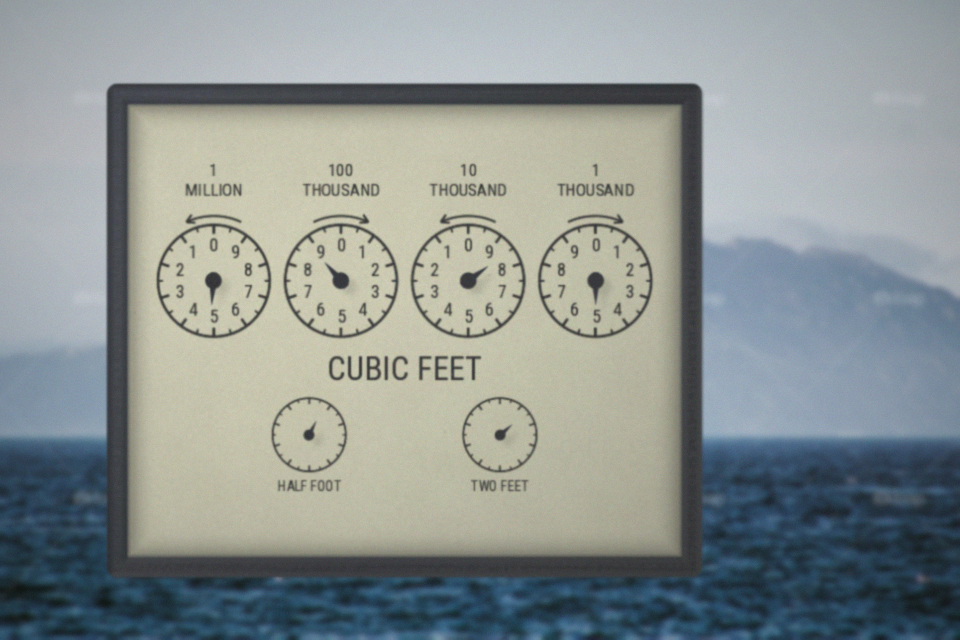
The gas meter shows 488500 ft³
